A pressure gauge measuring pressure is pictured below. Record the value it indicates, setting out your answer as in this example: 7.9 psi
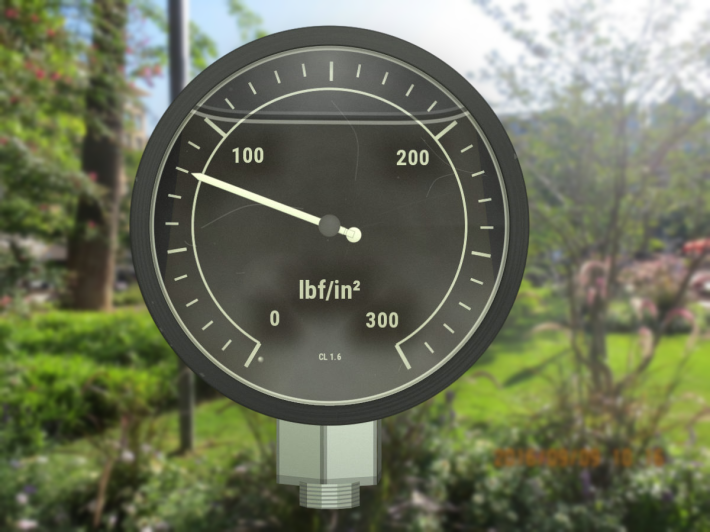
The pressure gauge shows 80 psi
